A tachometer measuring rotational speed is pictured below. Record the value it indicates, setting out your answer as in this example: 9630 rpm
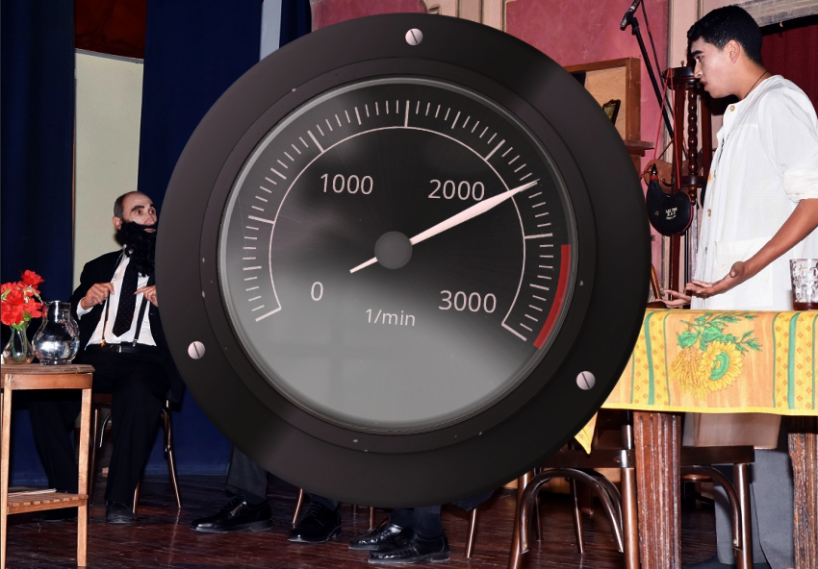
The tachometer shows 2250 rpm
